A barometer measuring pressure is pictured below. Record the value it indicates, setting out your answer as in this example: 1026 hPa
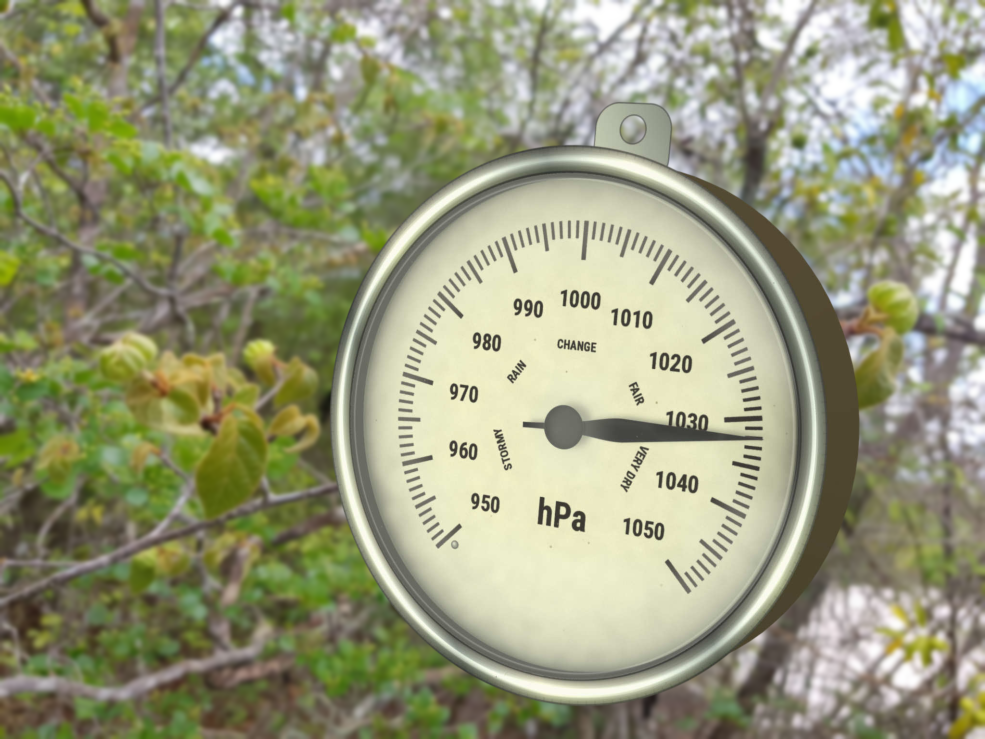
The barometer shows 1032 hPa
